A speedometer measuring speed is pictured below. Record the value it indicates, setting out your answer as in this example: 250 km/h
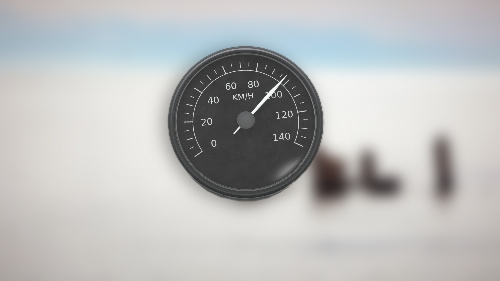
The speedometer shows 97.5 km/h
